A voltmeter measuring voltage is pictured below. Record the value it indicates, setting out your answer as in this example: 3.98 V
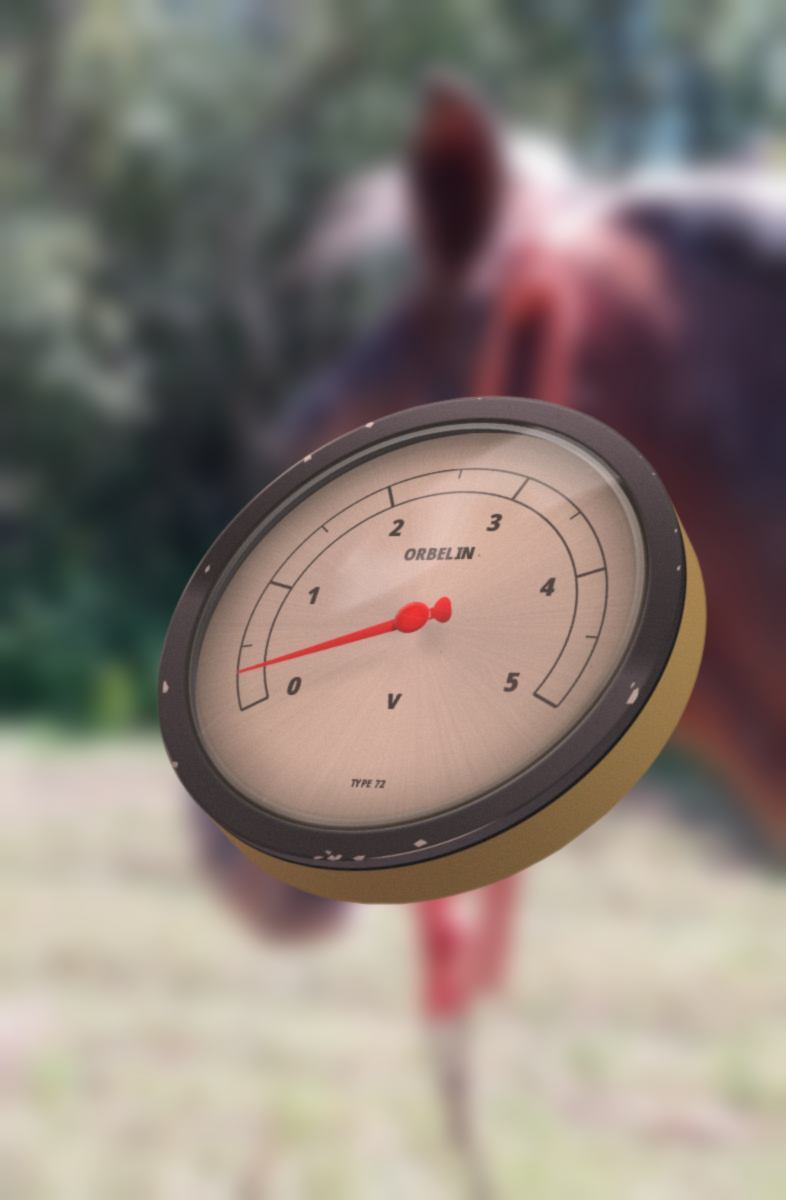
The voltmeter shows 0.25 V
